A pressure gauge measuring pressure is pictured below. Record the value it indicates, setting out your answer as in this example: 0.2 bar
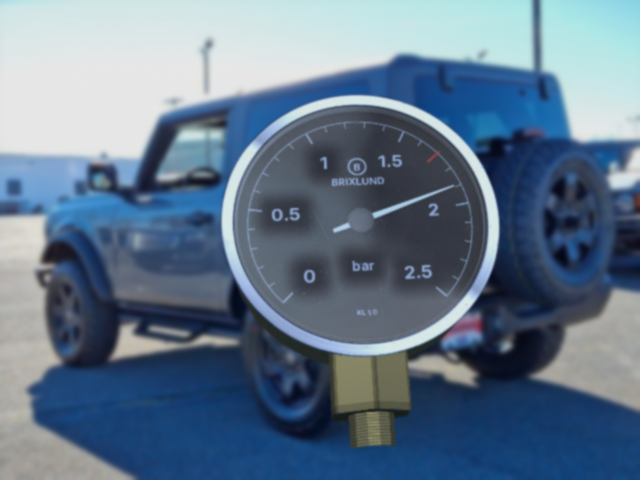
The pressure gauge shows 1.9 bar
